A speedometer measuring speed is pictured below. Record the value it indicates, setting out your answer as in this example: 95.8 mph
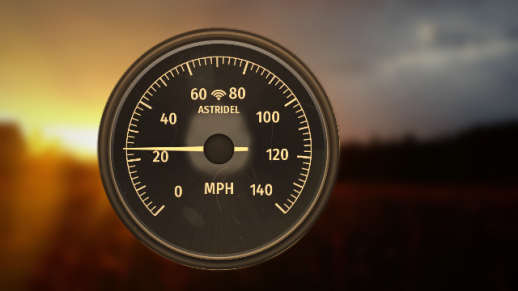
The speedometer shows 24 mph
